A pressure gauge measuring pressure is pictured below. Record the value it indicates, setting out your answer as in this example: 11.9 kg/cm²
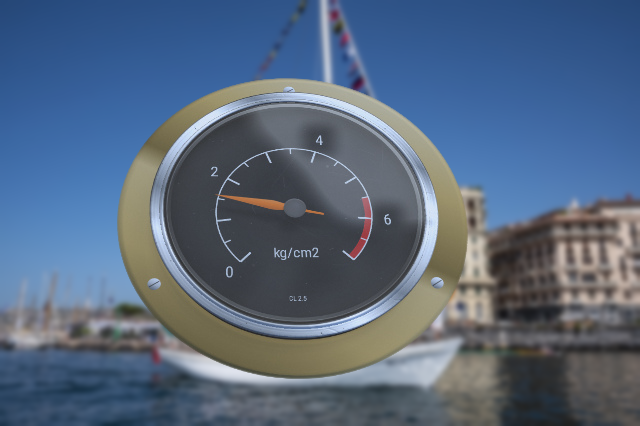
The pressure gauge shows 1.5 kg/cm²
